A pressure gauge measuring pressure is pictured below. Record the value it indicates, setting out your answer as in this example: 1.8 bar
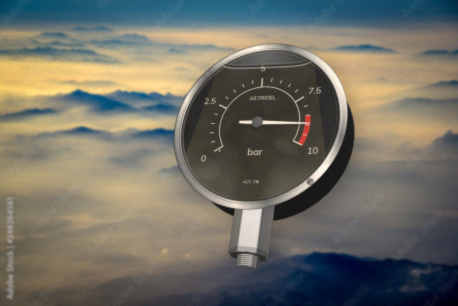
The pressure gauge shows 9 bar
